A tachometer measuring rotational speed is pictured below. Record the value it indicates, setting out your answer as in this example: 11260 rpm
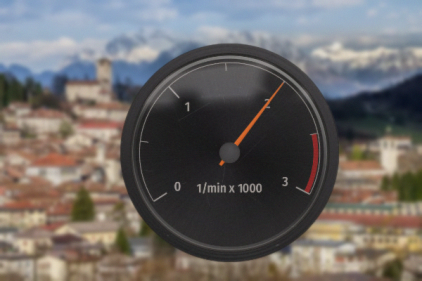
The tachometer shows 2000 rpm
